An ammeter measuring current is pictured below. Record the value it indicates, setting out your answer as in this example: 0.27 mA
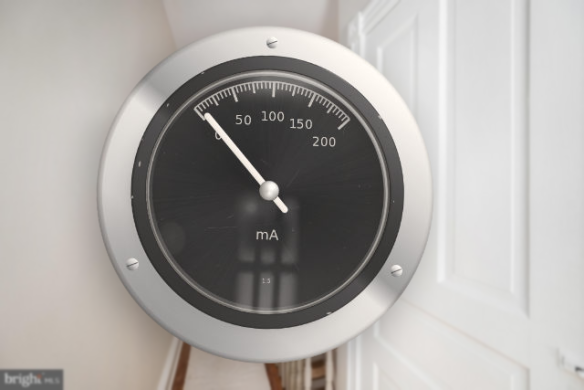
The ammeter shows 5 mA
